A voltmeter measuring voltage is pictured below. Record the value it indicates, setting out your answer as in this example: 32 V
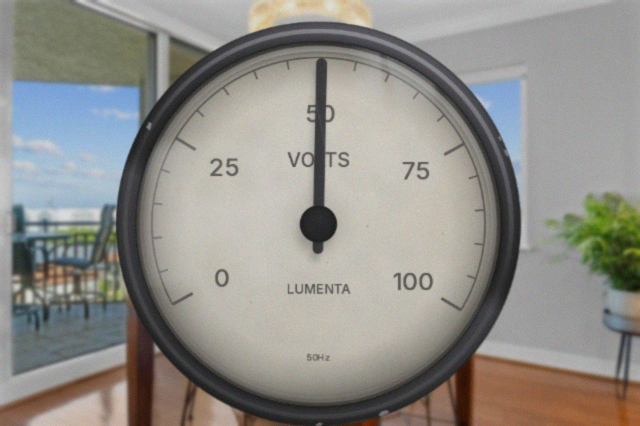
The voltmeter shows 50 V
